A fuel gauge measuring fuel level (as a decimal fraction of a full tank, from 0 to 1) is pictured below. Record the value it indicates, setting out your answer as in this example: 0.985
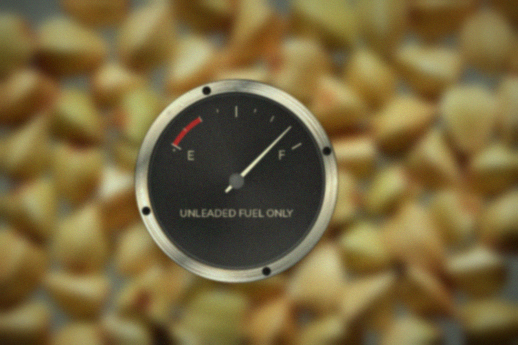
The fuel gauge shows 0.875
